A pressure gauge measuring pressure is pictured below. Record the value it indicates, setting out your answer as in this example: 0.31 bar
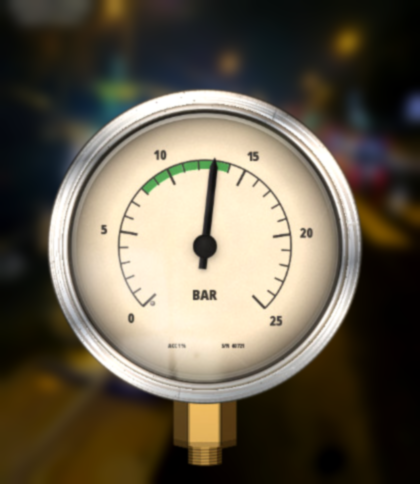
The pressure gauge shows 13 bar
